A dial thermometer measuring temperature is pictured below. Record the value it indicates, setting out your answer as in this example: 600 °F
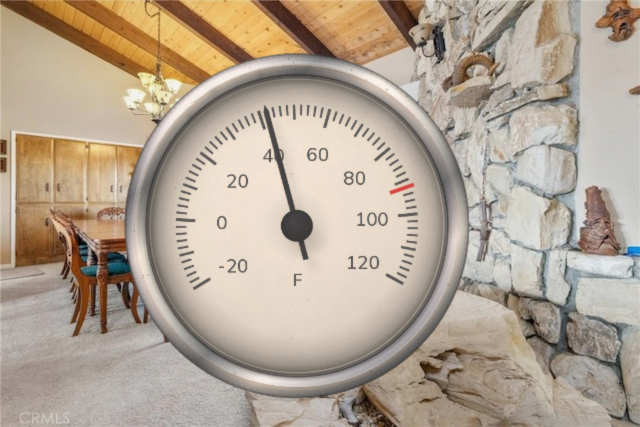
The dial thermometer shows 42 °F
